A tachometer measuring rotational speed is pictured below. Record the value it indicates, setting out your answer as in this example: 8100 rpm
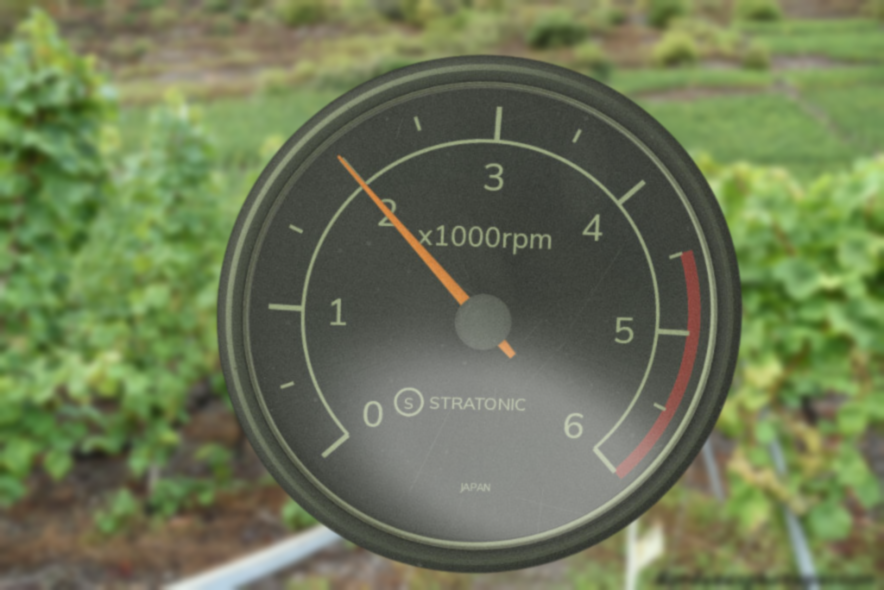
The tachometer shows 2000 rpm
